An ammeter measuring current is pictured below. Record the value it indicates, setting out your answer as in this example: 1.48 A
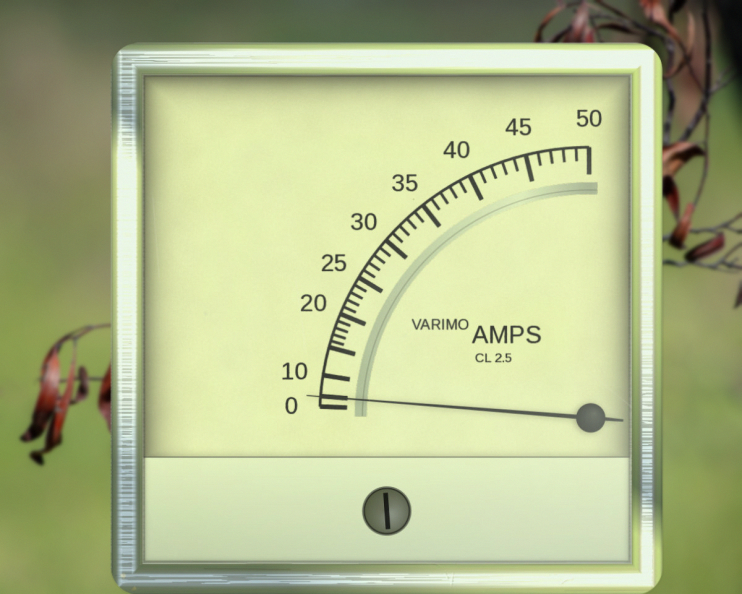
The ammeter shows 5 A
